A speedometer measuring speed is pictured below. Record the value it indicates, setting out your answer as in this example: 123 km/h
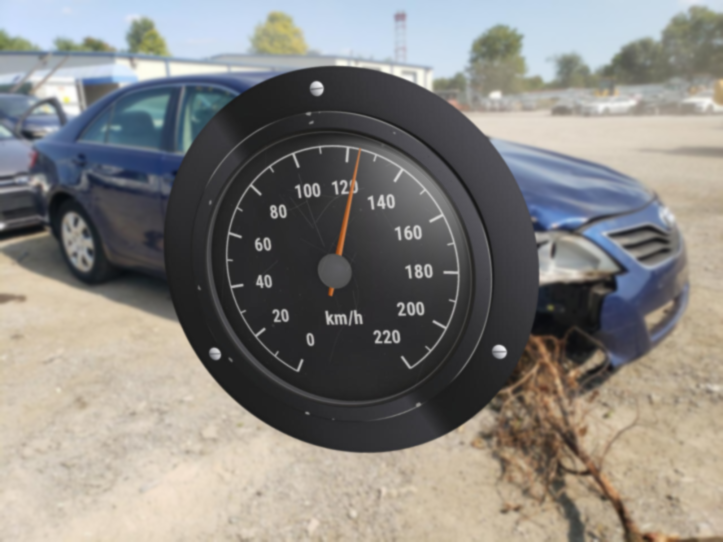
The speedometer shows 125 km/h
